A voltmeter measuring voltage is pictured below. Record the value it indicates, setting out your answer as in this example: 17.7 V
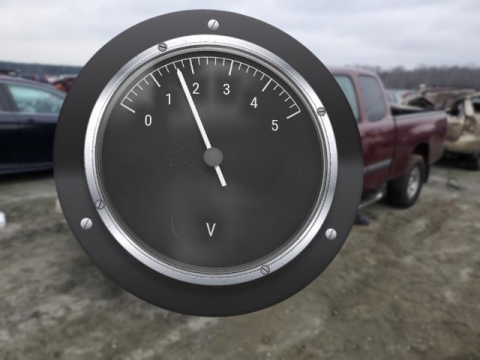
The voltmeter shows 1.6 V
